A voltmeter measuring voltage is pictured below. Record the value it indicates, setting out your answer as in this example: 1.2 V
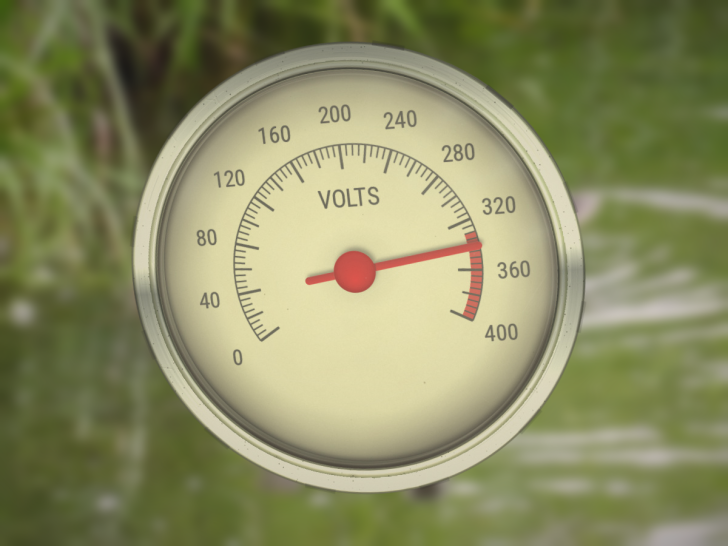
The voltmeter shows 340 V
